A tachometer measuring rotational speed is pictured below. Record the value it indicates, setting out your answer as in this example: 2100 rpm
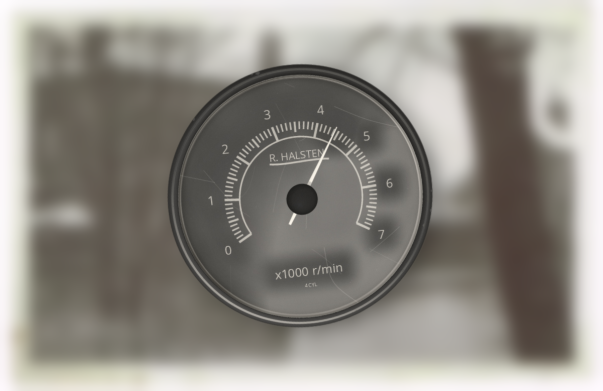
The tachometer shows 4400 rpm
